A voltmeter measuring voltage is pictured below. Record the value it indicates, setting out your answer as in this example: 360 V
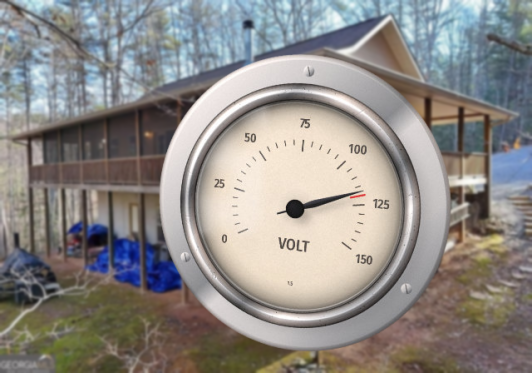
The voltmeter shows 117.5 V
